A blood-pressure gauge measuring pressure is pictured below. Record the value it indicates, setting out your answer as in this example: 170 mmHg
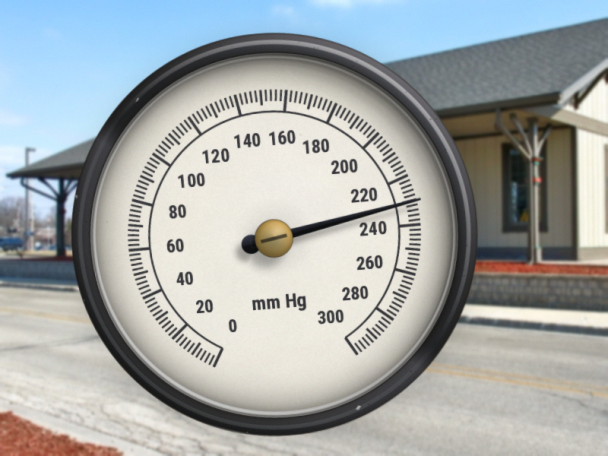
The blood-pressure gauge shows 230 mmHg
